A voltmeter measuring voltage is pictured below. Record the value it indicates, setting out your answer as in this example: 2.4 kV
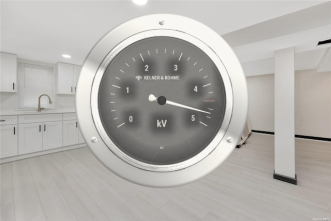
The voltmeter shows 4.7 kV
